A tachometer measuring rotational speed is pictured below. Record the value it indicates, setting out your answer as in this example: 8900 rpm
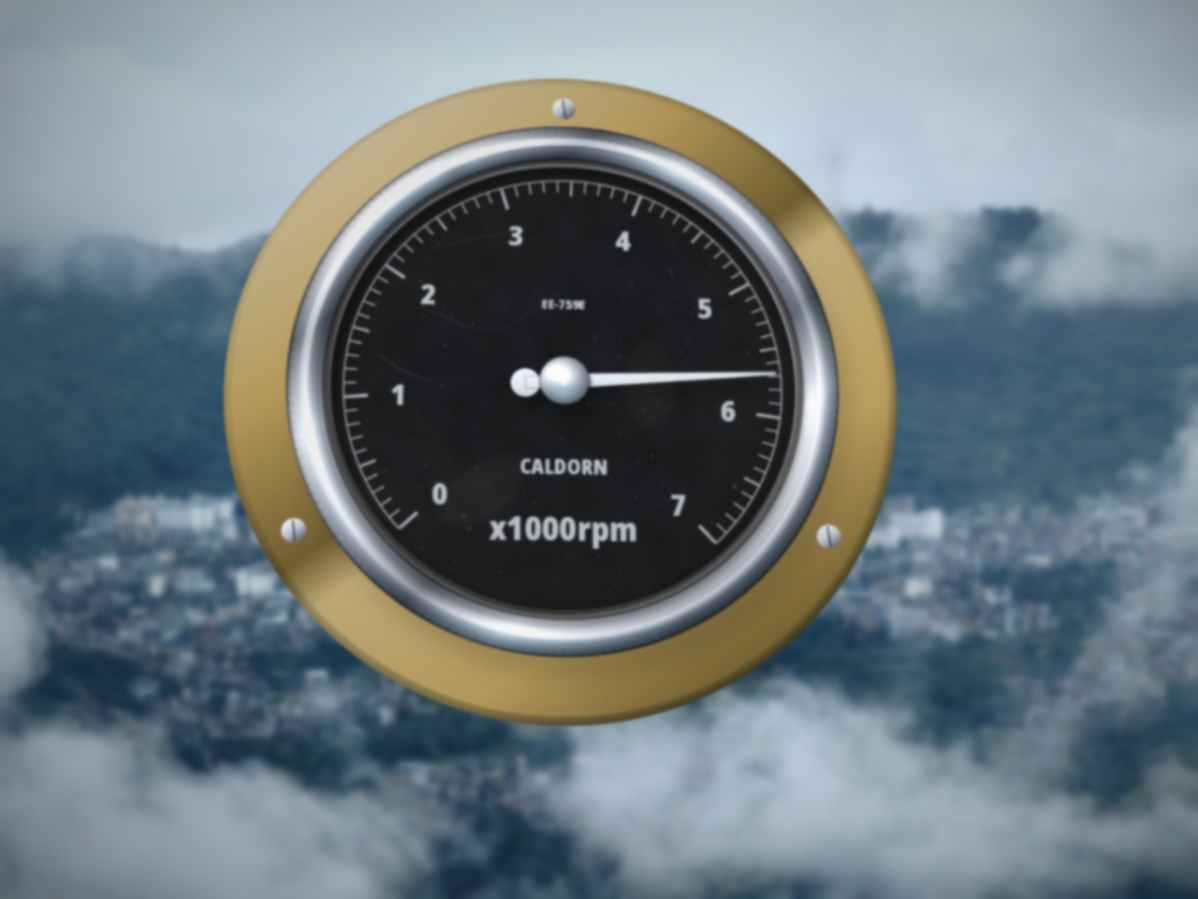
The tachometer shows 5700 rpm
